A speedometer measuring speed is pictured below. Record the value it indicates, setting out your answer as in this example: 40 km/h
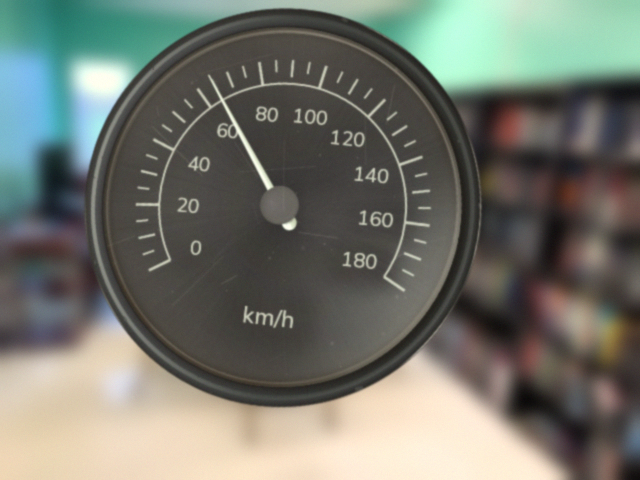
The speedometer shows 65 km/h
